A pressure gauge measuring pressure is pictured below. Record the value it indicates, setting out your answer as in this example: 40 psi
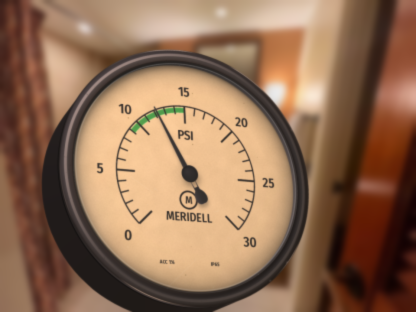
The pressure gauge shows 12 psi
